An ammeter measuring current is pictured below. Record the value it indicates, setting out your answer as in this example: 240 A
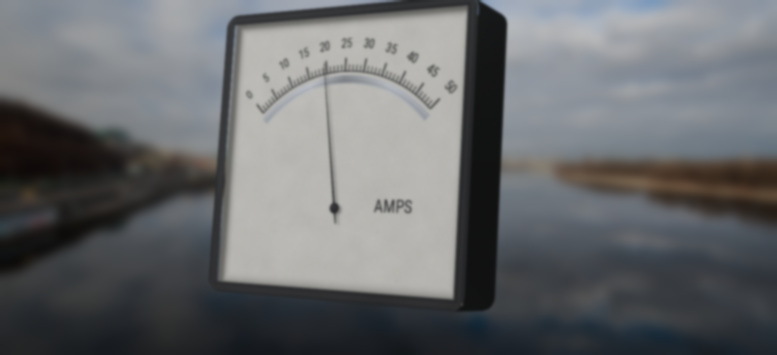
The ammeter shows 20 A
